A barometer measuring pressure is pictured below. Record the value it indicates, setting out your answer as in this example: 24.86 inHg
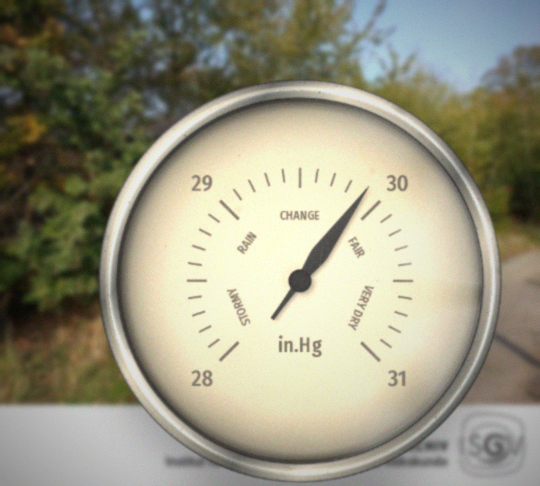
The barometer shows 29.9 inHg
